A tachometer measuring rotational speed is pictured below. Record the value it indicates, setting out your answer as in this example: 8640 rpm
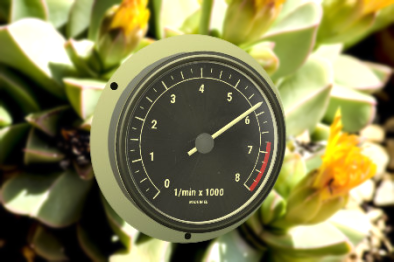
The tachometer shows 5750 rpm
